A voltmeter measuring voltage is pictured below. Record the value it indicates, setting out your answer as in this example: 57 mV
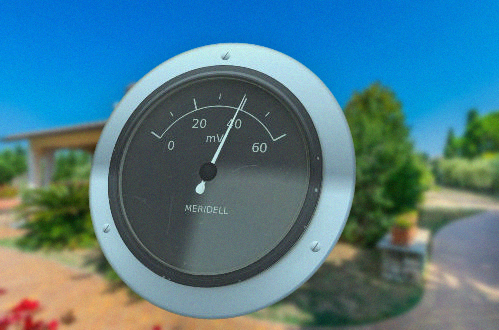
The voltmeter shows 40 mV
